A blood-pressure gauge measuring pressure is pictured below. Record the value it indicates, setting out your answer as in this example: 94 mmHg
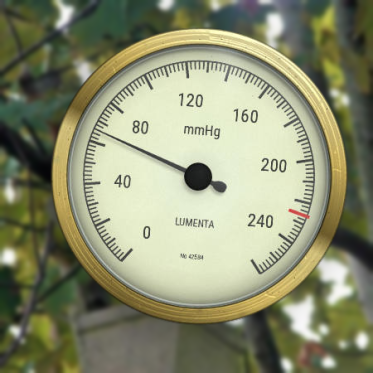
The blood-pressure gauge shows 66 mmHg
